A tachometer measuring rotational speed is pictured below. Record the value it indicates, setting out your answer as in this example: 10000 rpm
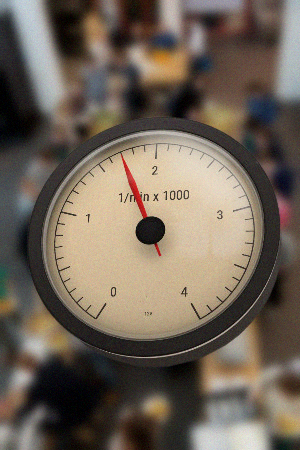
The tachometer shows 1700 rpm
